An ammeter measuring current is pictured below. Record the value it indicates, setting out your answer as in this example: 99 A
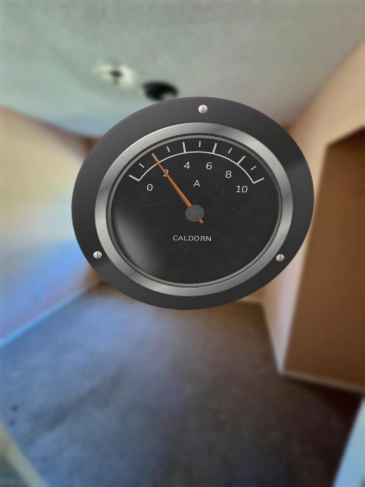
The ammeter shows 2 A
